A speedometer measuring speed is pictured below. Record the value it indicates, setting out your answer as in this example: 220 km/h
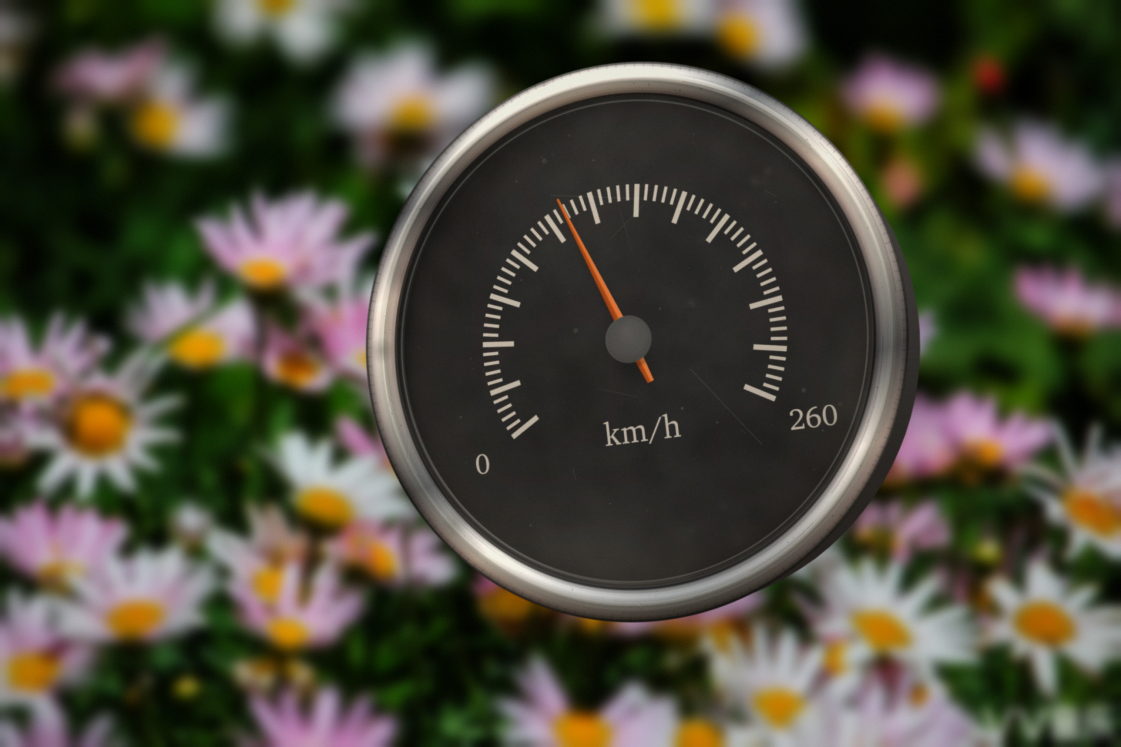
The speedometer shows 108 km/h
